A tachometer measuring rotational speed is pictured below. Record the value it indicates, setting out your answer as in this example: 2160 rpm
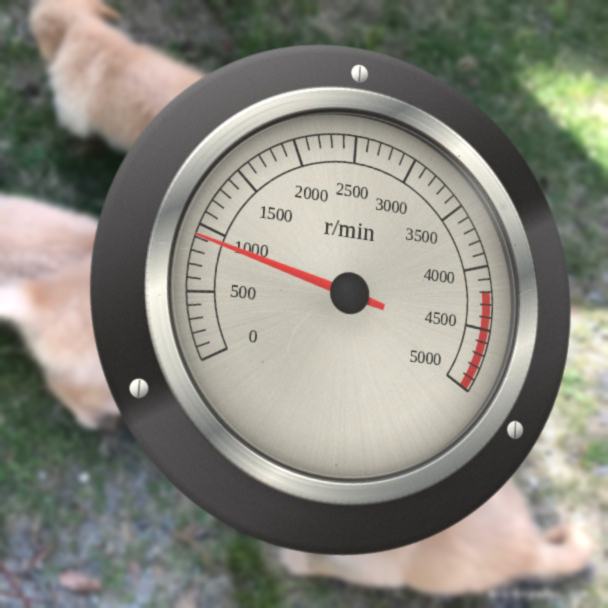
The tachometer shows 900 rpm
